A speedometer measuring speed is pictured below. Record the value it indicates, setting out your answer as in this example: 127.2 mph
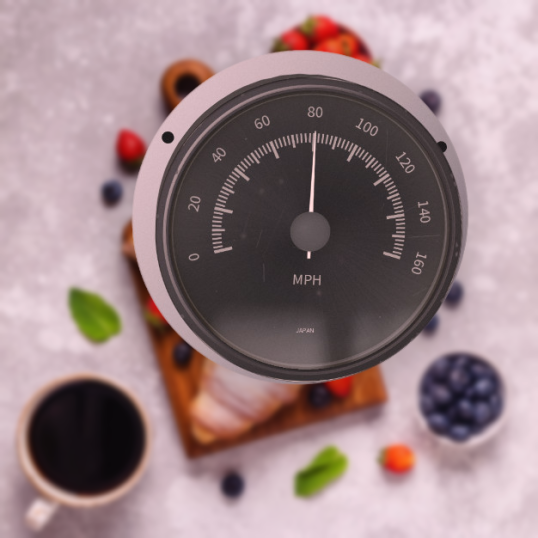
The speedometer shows 80 mph
